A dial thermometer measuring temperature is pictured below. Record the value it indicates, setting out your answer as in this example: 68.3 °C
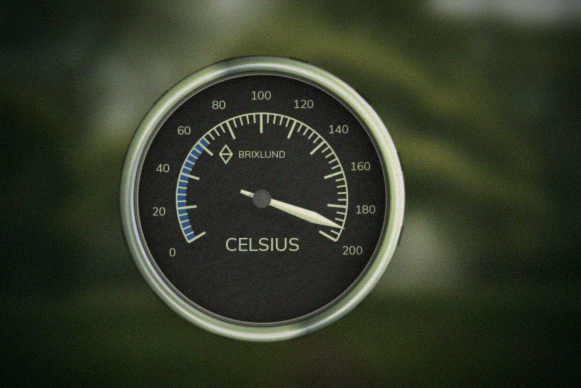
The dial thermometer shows 192 °C
